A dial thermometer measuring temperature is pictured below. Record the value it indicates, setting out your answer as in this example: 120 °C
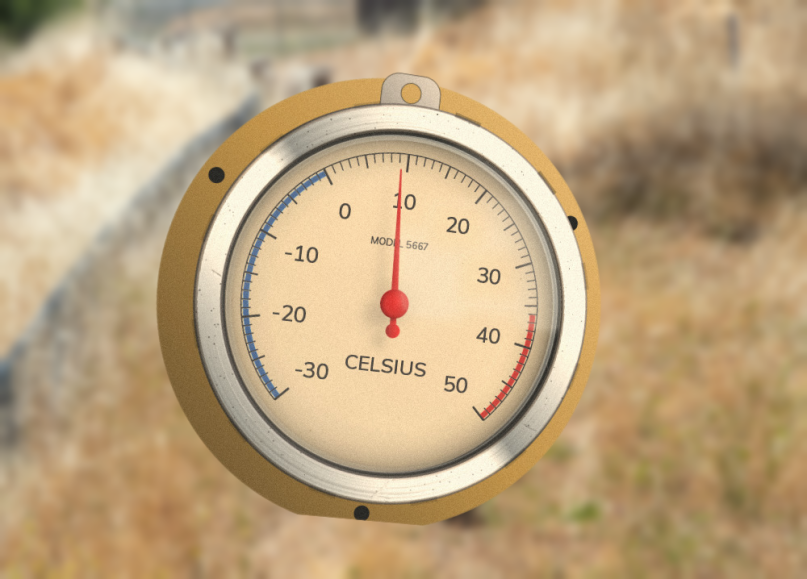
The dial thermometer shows 9 °C
